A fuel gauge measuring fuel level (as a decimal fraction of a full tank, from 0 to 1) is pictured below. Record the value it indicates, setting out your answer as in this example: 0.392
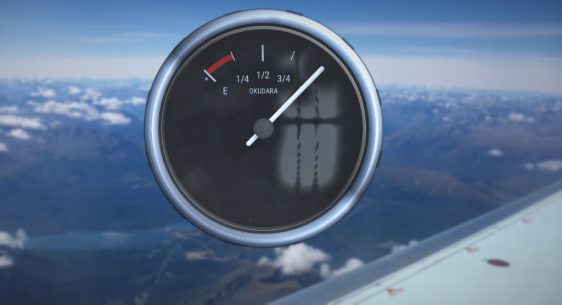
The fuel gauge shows 1
